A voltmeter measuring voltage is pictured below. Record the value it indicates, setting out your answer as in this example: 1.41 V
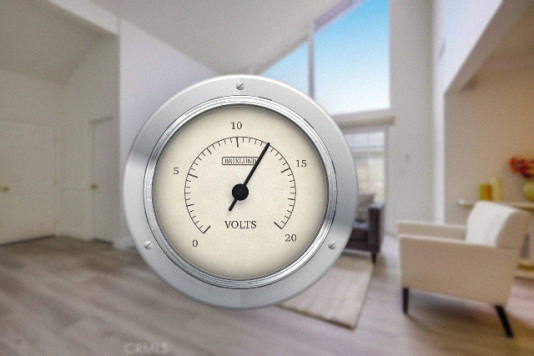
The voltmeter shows 12.5 V
